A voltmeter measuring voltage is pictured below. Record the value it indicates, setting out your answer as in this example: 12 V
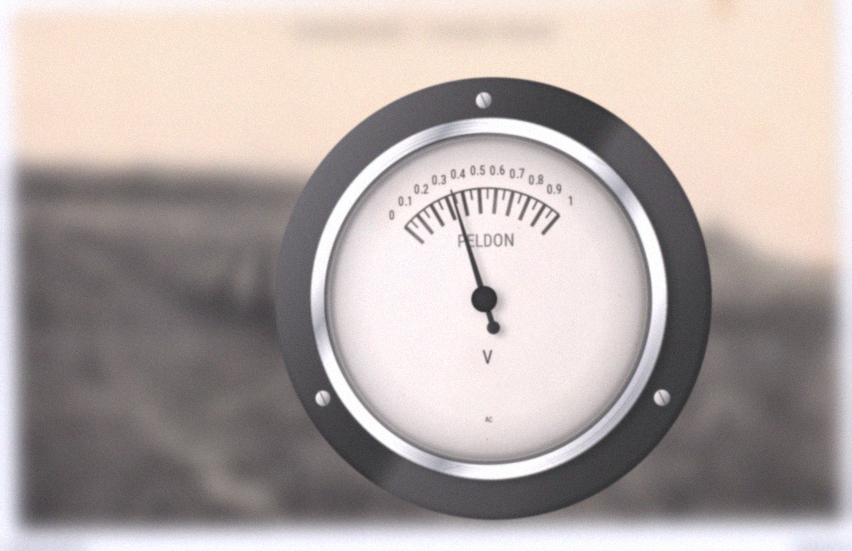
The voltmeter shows 0.35 V
